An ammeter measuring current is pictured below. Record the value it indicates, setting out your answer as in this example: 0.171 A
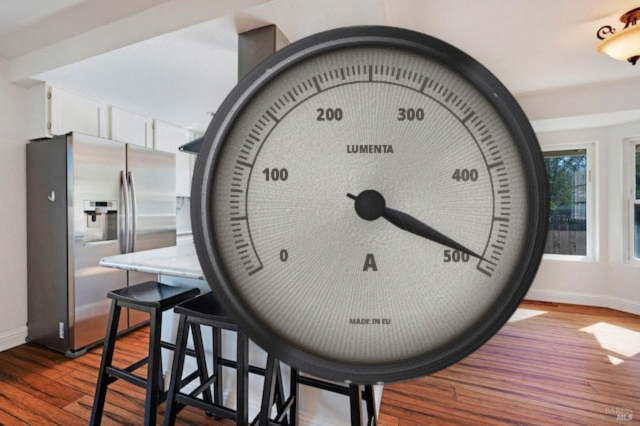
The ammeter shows 490 A
